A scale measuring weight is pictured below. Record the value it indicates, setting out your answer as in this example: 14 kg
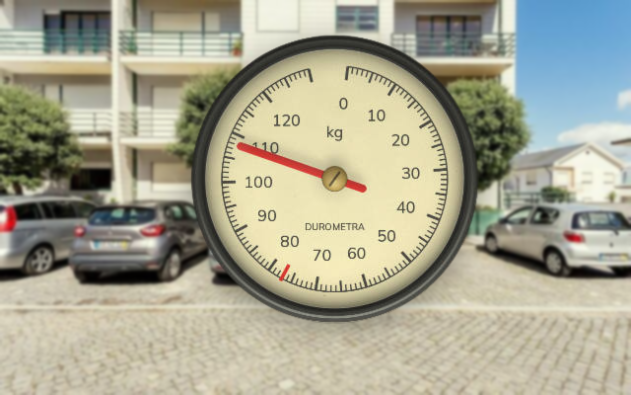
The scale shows 108 kg
